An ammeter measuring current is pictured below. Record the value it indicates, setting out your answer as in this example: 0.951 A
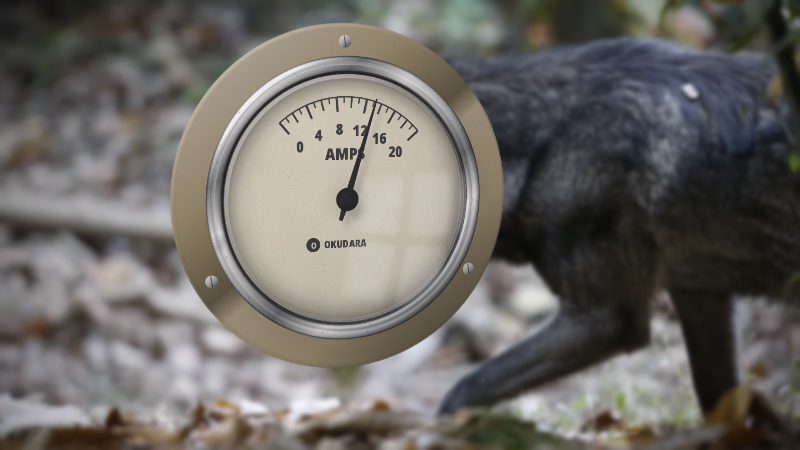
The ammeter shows 13 A
